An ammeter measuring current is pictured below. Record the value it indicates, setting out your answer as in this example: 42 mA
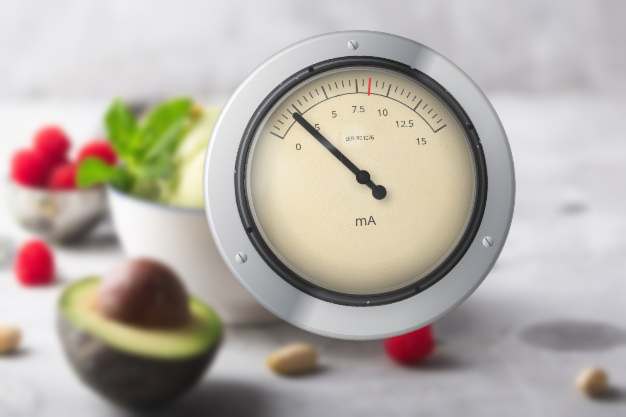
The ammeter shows 2 mA
